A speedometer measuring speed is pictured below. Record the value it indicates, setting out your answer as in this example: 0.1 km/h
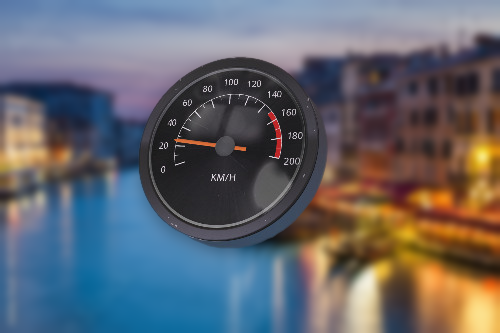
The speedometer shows 25 km/h
